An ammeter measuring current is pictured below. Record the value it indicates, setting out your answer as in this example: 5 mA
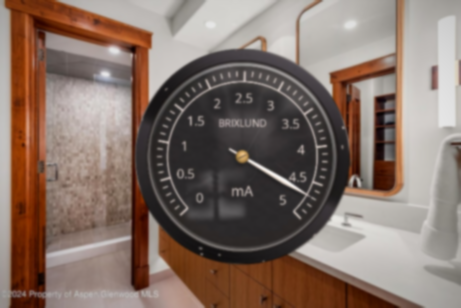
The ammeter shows 4.7 mA
